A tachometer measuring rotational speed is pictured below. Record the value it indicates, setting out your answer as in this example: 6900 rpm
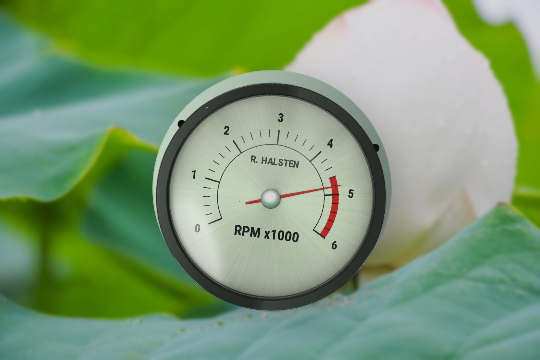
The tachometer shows 4800 rpm
